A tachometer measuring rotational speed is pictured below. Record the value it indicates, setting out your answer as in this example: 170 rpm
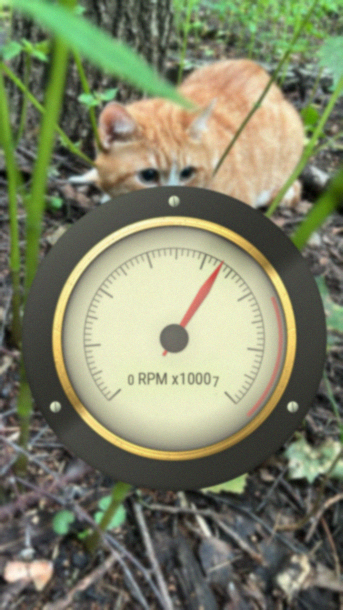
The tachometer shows 4300 rpm
